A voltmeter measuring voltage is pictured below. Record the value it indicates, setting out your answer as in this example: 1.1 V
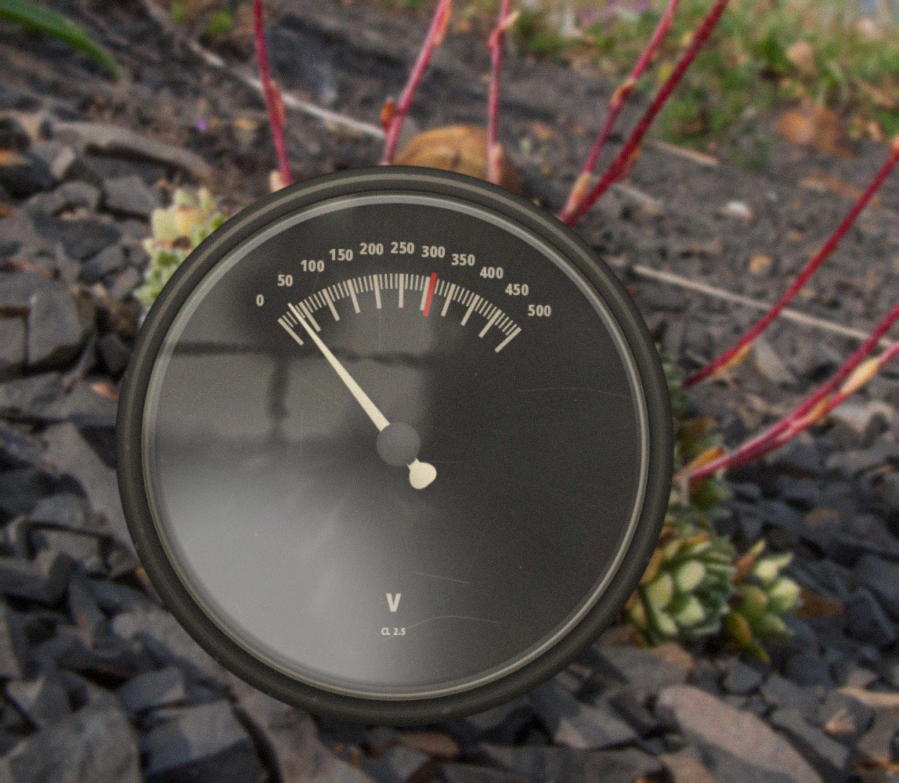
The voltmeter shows 30 V
